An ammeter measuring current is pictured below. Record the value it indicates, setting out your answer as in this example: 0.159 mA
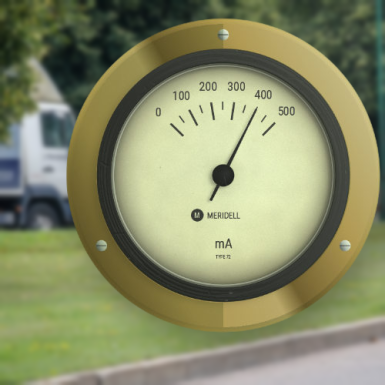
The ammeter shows 400 mA
